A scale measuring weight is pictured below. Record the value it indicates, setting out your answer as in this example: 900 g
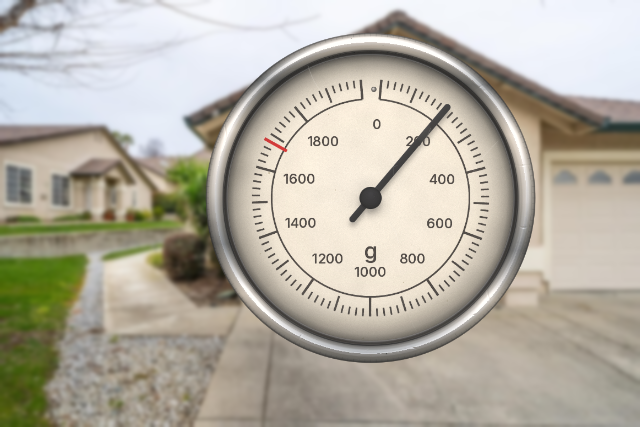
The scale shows 200 g
